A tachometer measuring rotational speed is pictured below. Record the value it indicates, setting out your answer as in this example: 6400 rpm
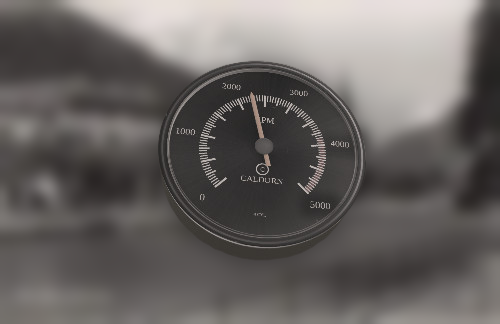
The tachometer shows 2250 rpm
